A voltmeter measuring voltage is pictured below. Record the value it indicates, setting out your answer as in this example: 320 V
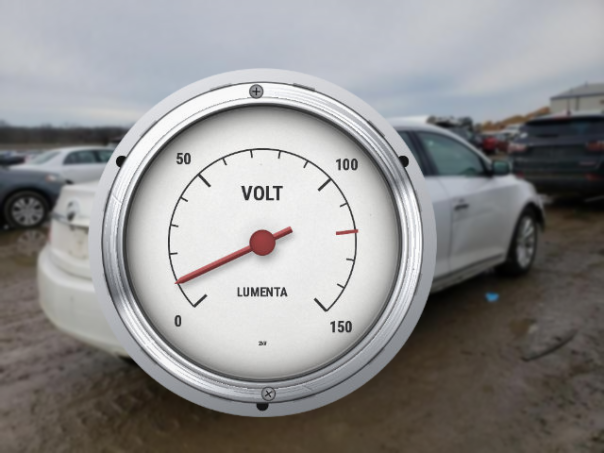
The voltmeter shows 10 V
